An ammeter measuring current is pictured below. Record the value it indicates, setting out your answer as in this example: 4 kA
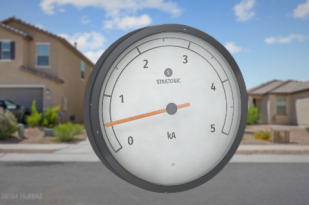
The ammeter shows 0.5 kA
